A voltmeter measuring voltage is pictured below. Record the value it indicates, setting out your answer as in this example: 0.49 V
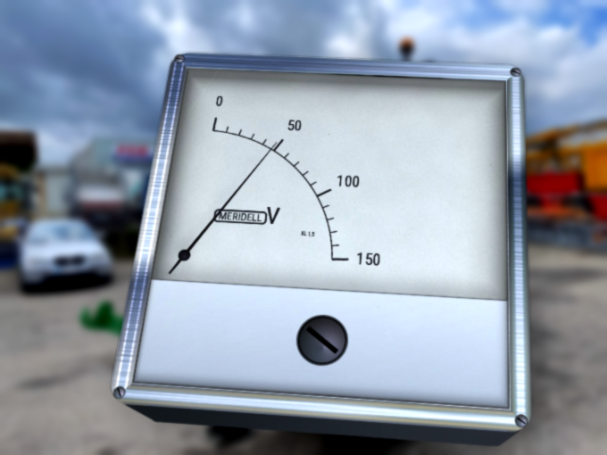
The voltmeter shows 50 V
